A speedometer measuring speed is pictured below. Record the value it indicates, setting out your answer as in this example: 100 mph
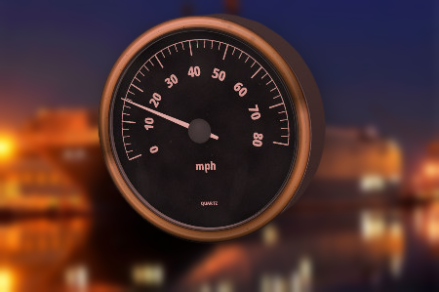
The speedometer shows 16 mph
